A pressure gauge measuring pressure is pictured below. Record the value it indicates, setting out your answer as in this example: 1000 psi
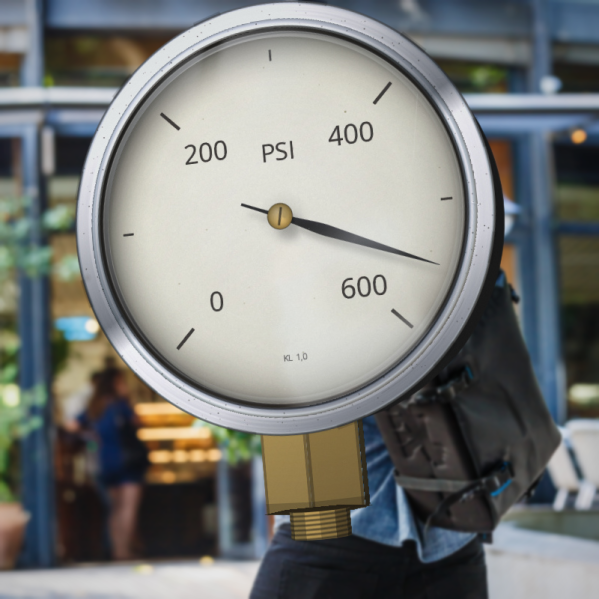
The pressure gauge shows 550 psi
